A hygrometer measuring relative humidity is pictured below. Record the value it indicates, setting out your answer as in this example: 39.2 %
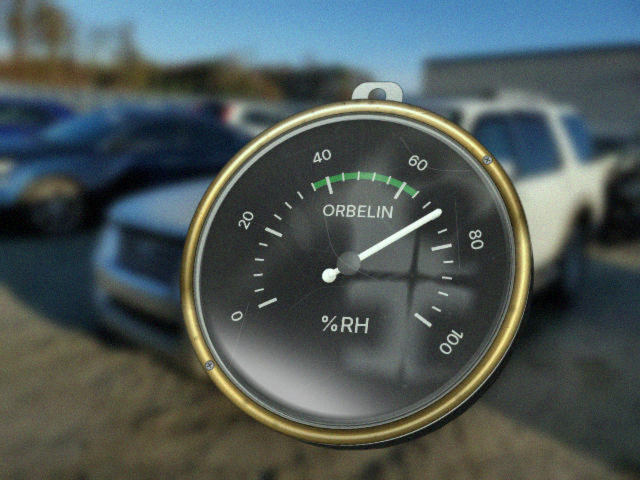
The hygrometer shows 72 %
